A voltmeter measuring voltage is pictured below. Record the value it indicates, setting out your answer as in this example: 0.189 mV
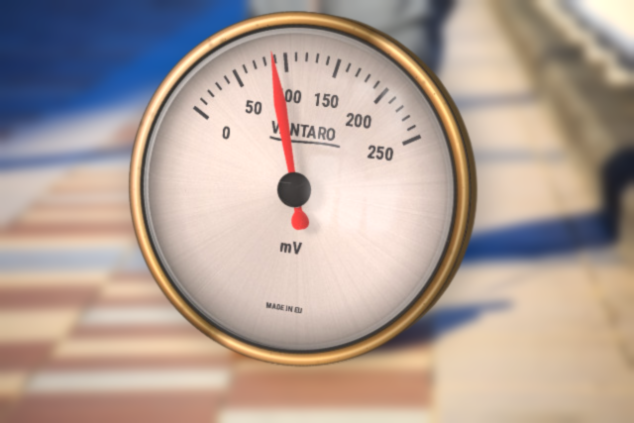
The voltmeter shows 90 mV
